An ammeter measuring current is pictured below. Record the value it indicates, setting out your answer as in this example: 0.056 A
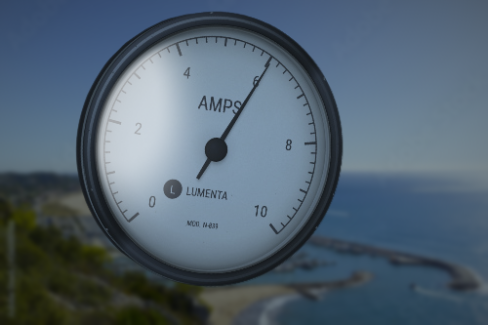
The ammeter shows 6 A
